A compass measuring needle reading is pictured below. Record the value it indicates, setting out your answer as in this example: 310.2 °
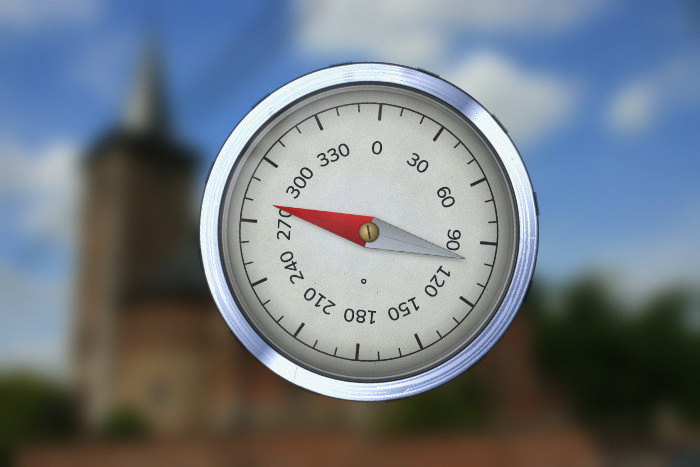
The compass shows 280 °
